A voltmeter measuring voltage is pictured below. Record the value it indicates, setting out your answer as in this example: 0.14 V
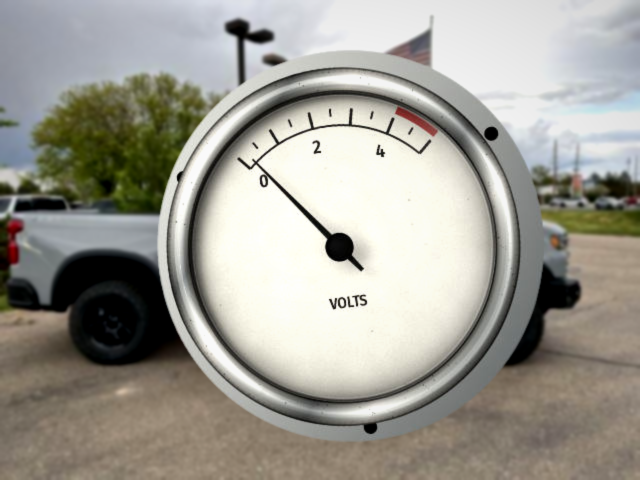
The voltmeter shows 0.25 V
